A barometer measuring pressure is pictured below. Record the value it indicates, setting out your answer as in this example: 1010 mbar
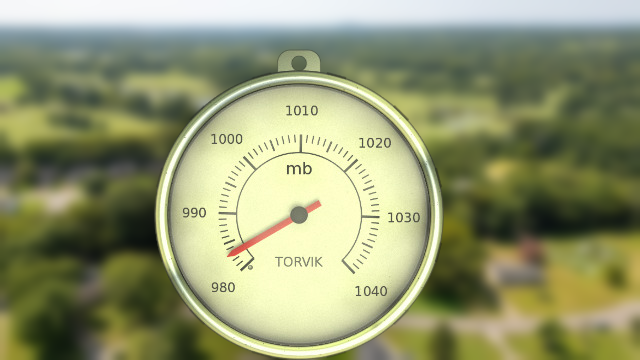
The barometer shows 983 mbar
